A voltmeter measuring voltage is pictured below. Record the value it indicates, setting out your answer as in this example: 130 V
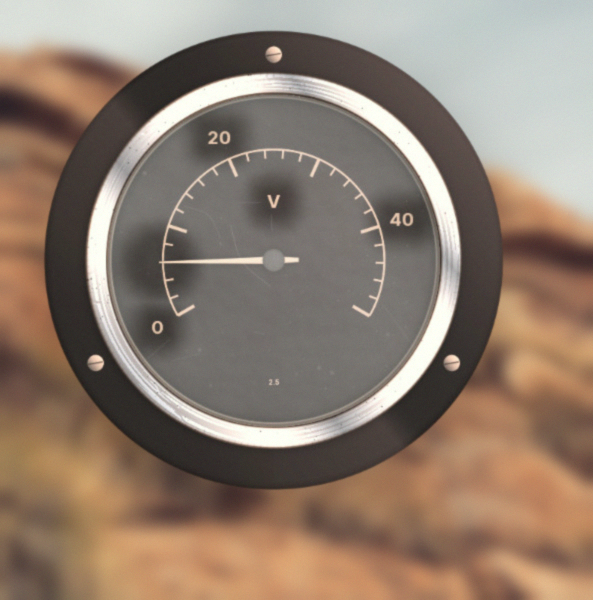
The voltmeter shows 6 V
